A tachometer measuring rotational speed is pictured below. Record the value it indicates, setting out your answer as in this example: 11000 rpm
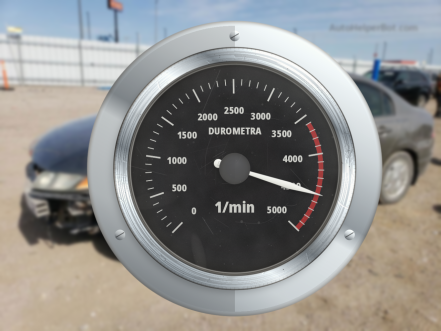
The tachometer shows 4500 rpm
